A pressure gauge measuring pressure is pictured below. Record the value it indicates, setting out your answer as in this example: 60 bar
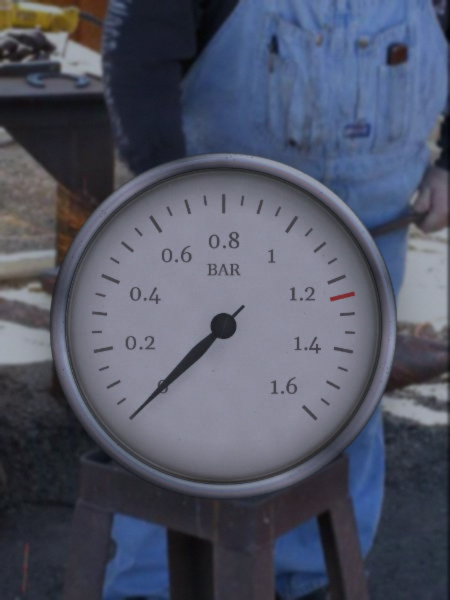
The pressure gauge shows 0 bar
